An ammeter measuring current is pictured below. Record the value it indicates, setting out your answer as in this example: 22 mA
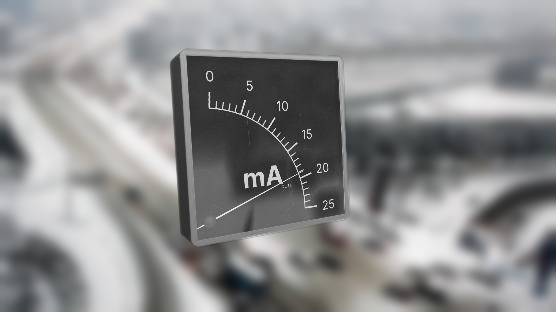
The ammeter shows 19 mA
